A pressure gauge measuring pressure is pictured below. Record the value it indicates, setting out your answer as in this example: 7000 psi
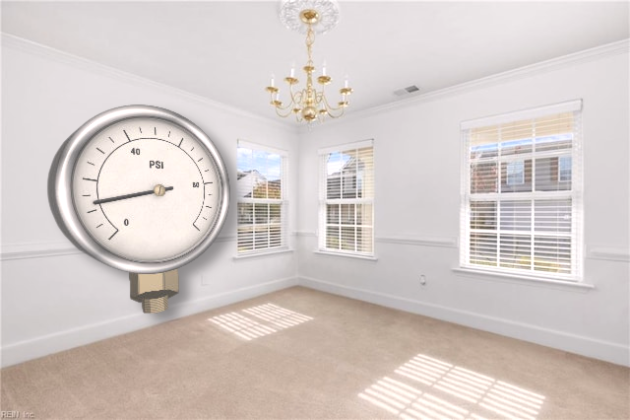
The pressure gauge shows 12.5 psi
